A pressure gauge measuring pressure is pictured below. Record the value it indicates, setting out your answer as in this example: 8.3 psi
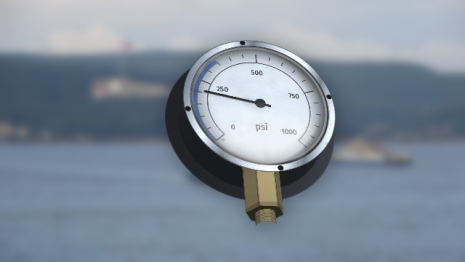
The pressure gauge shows 200 psi
